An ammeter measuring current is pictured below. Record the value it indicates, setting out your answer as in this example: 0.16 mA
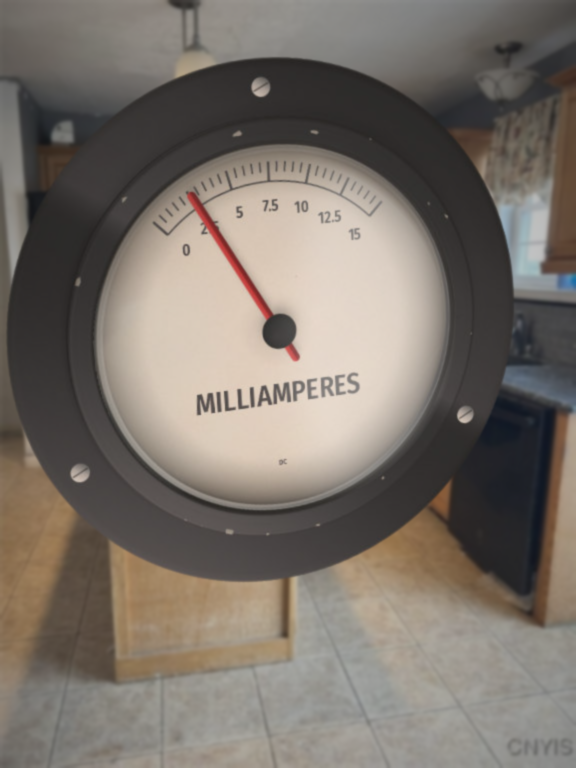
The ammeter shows 2.5 mA
